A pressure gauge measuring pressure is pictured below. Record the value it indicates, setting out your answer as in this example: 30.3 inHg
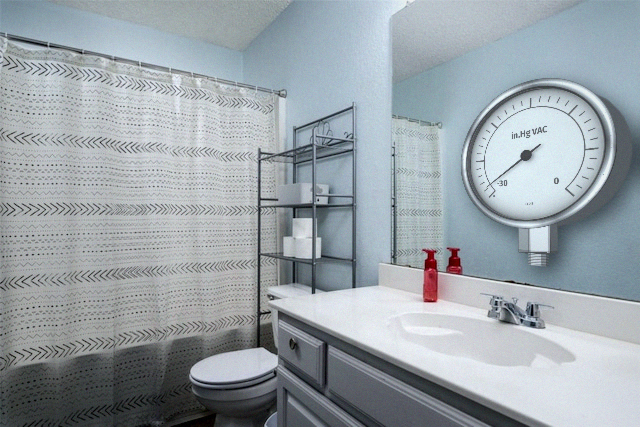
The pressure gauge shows -29 inHg
